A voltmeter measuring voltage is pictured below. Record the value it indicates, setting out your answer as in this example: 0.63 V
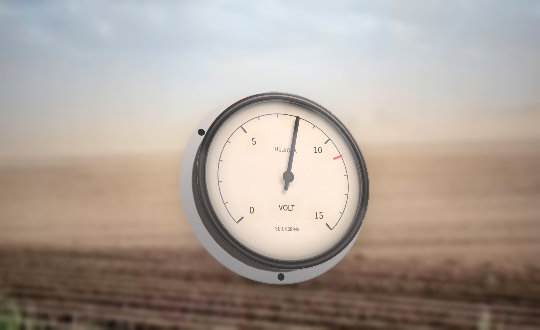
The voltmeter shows 8 V
